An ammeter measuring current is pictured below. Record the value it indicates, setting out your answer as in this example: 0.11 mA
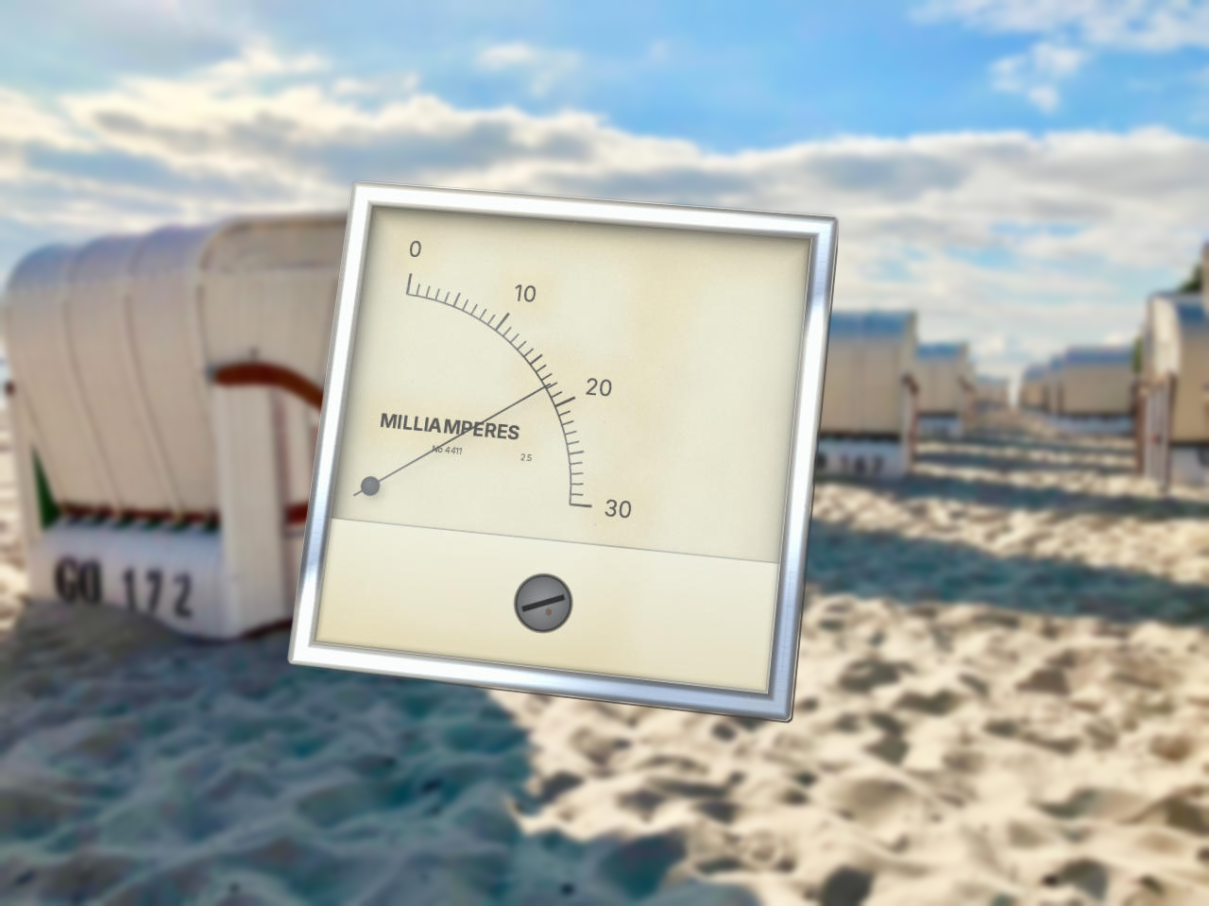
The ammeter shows 18 mA
